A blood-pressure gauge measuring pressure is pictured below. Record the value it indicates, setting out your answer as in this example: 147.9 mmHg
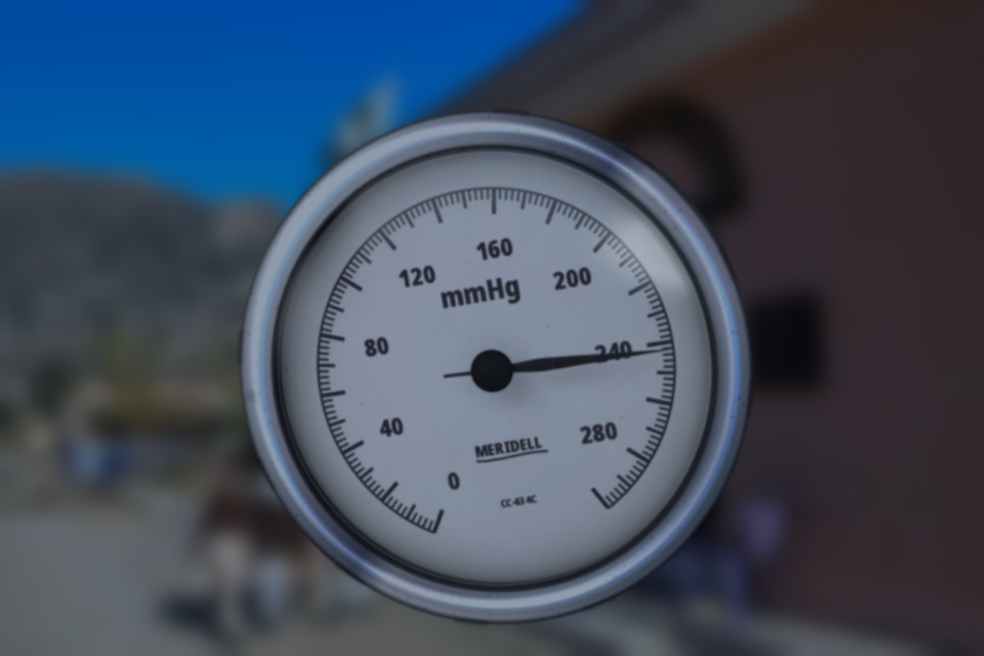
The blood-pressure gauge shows 242 mmHg
